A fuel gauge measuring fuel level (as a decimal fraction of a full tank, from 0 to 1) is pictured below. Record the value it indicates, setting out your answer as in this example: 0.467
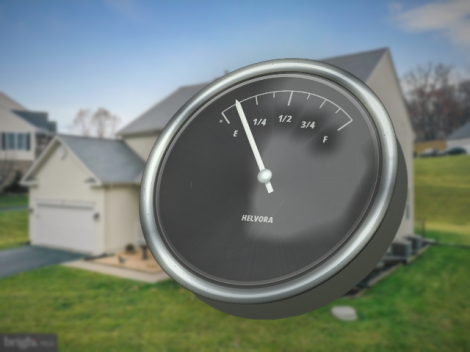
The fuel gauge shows 0.125
